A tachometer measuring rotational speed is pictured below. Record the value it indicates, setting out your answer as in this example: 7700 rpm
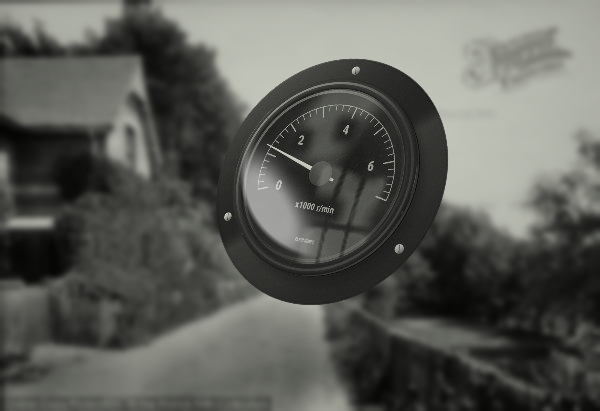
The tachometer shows 1200 rpm
